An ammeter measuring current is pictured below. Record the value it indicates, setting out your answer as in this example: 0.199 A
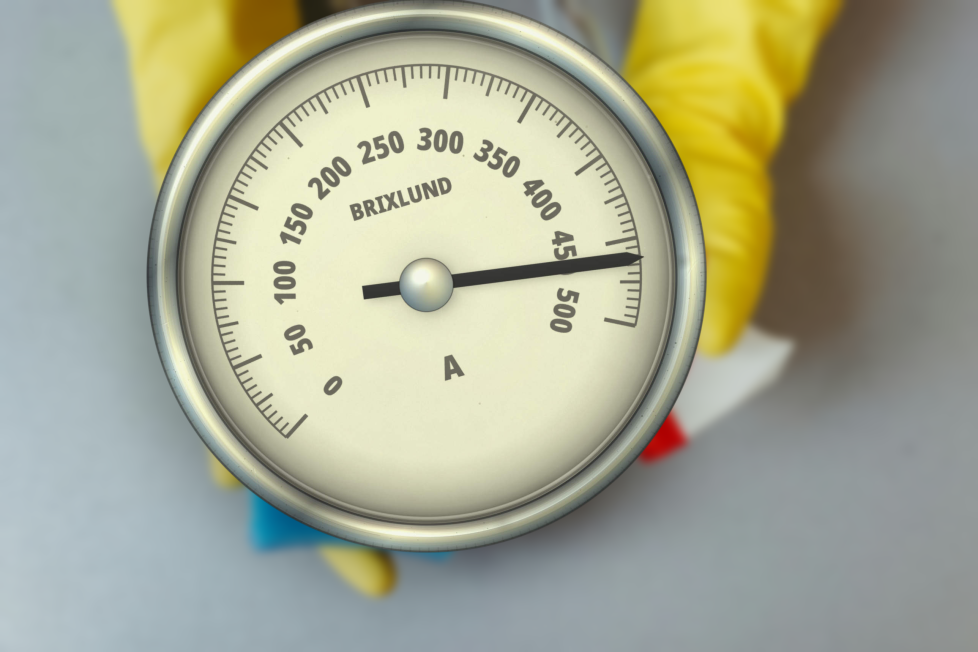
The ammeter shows 460 A
